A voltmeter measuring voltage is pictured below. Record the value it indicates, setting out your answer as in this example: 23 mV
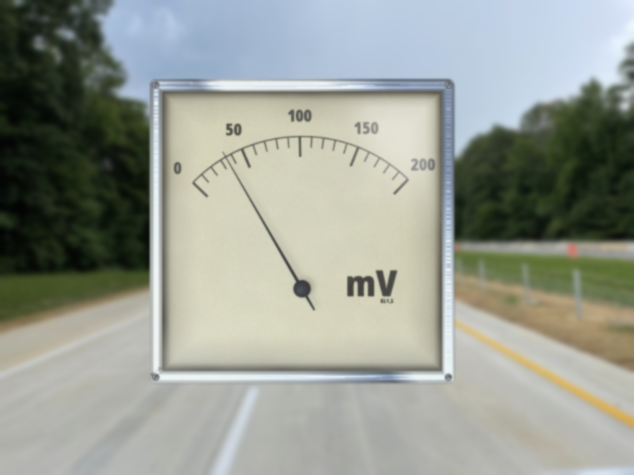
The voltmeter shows 35 mV
